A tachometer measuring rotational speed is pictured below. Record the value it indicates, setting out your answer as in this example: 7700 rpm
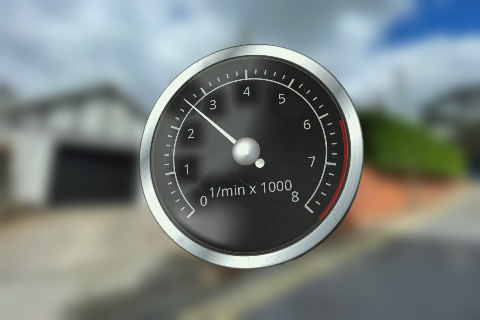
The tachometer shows 2600 rpm
